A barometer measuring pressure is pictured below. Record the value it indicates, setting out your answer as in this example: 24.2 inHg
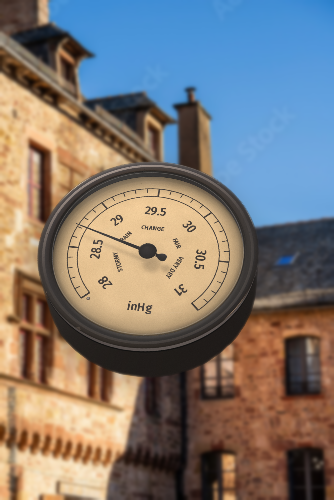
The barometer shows 28.7 inHg
